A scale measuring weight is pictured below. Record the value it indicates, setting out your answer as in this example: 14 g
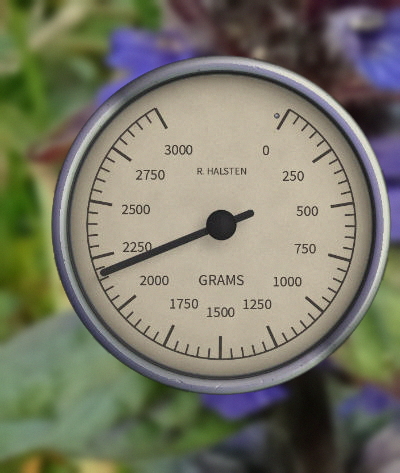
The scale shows 2175 g
